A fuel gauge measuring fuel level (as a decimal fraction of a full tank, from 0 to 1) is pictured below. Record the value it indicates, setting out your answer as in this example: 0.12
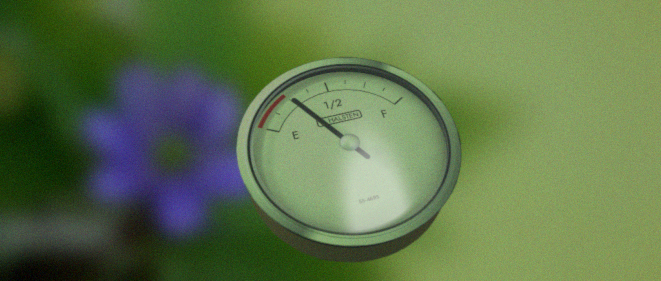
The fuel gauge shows 0.25
